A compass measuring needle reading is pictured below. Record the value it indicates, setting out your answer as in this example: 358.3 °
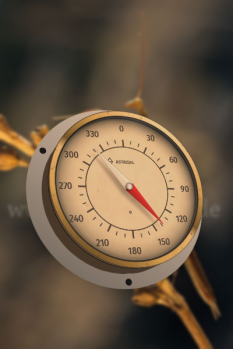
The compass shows 140 °
